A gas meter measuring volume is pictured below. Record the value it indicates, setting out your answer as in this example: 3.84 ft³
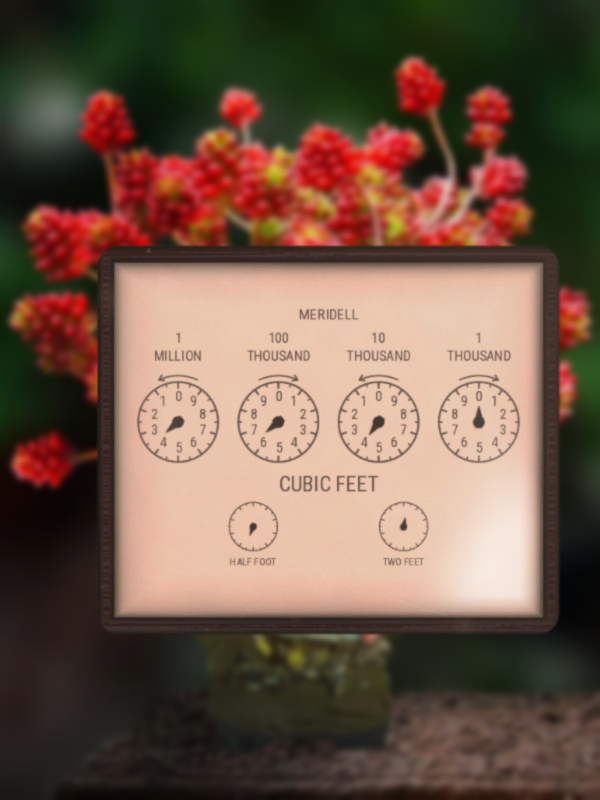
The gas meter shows 364000 ft³
